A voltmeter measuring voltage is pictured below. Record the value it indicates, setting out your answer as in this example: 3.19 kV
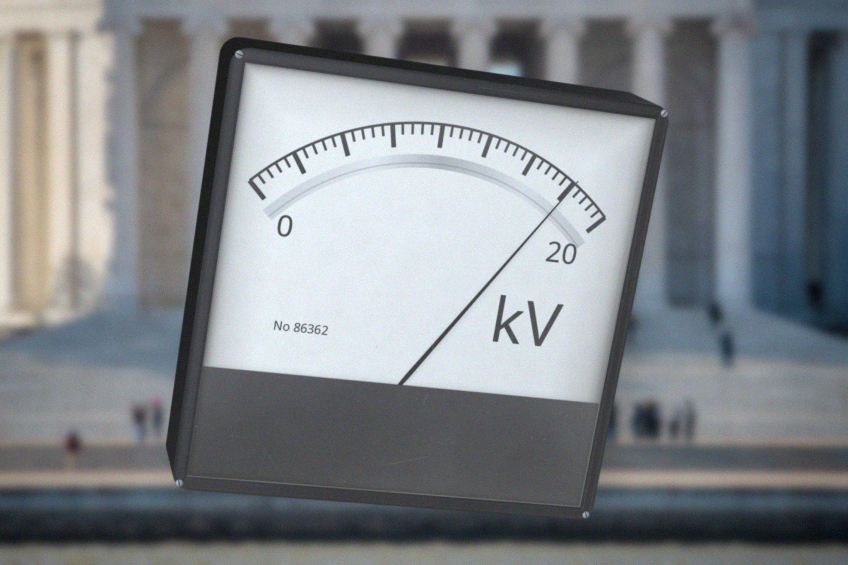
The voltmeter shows 17.5 kV
